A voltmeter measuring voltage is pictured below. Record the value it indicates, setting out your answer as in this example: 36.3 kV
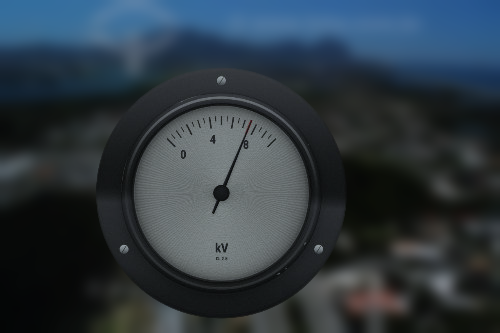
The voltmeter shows 7.5 kV
